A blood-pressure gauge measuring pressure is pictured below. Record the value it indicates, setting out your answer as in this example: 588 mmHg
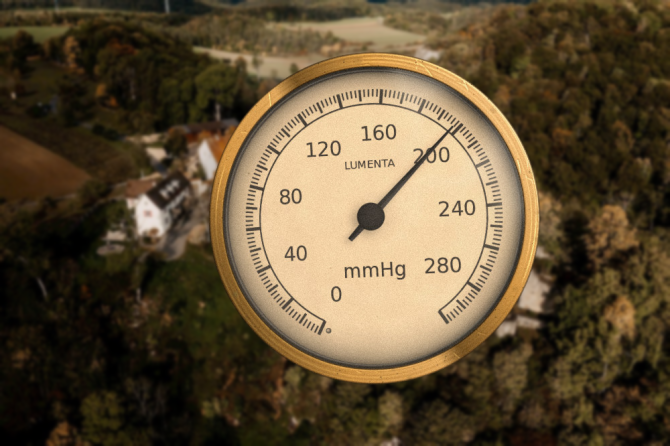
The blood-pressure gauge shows 198 mmHg
